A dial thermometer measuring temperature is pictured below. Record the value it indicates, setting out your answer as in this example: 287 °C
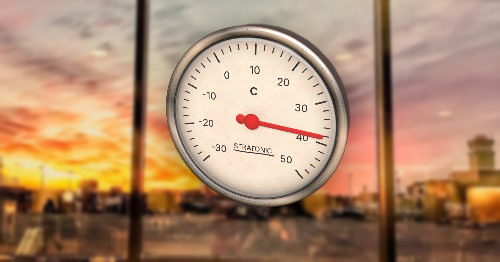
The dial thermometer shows 38 °C
